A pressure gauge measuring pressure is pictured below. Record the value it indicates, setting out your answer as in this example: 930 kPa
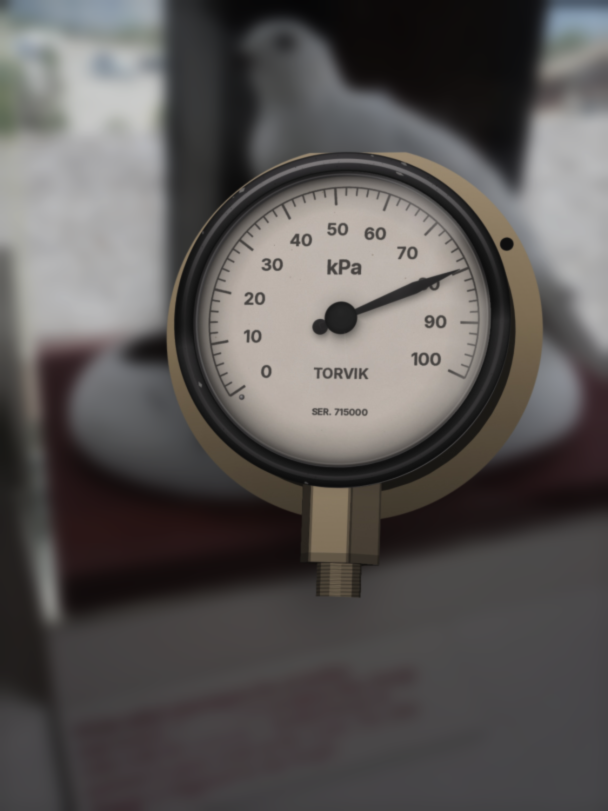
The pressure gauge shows 80 kPa
